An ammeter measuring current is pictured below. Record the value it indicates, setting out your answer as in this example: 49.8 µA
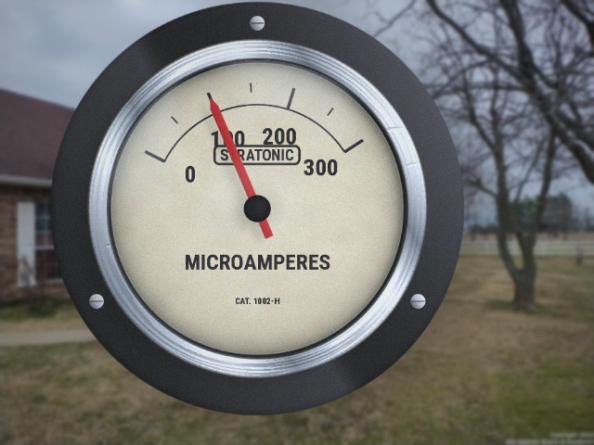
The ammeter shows 100 µA
